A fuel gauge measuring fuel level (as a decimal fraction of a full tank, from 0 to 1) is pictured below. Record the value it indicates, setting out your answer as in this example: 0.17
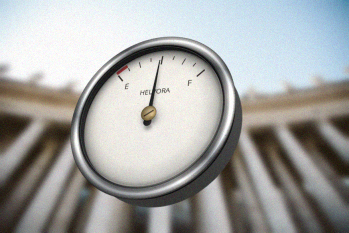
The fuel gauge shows 0.5
